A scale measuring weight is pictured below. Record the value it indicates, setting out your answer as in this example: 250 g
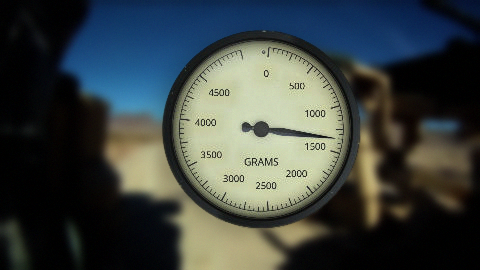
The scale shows 1350 g
